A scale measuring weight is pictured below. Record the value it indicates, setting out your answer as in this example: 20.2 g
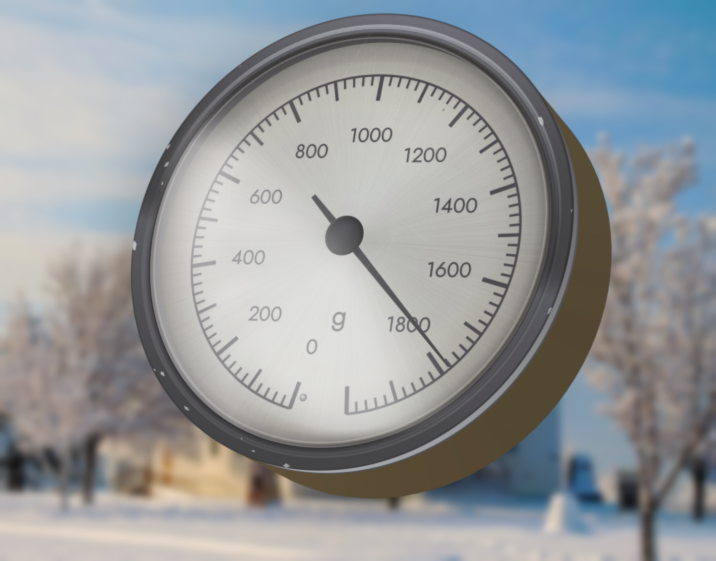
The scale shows 1780 g
